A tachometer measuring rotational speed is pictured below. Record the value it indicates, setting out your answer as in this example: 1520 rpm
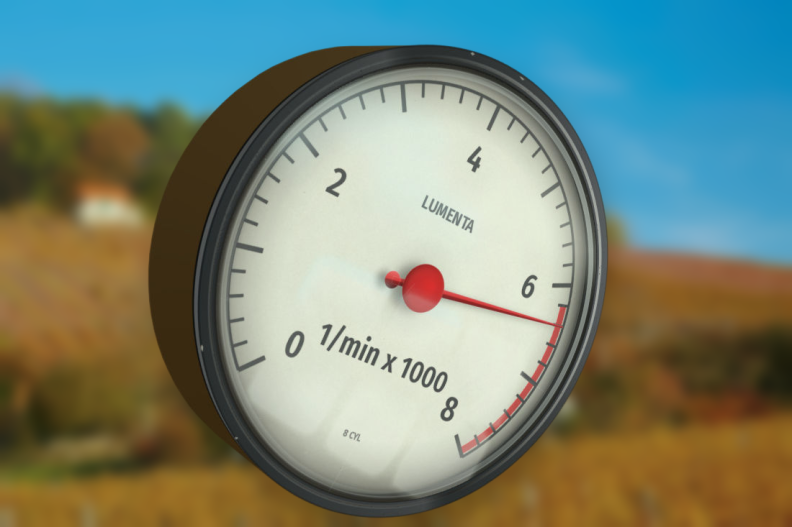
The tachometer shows 6400 rpm
